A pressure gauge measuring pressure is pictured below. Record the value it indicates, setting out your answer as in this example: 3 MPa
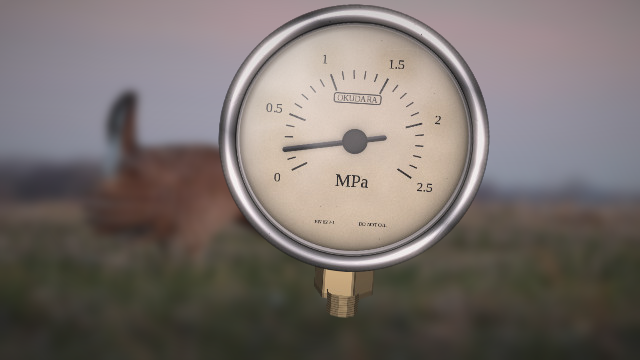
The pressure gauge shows 0.2 MPa
